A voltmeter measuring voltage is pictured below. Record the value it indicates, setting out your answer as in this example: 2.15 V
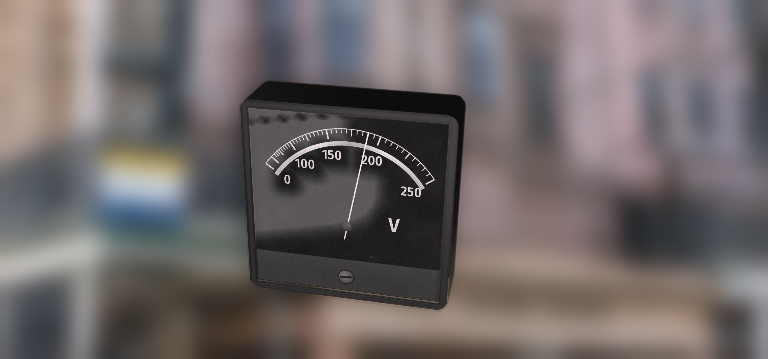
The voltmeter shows 190 V
